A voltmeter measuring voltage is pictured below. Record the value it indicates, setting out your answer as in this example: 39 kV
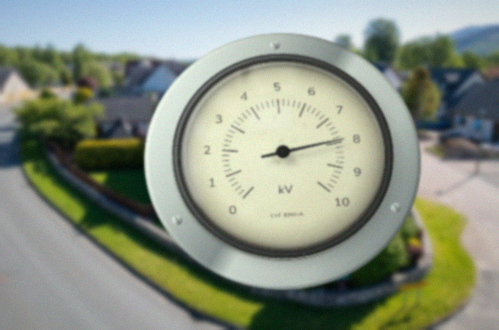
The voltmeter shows 8 kV
